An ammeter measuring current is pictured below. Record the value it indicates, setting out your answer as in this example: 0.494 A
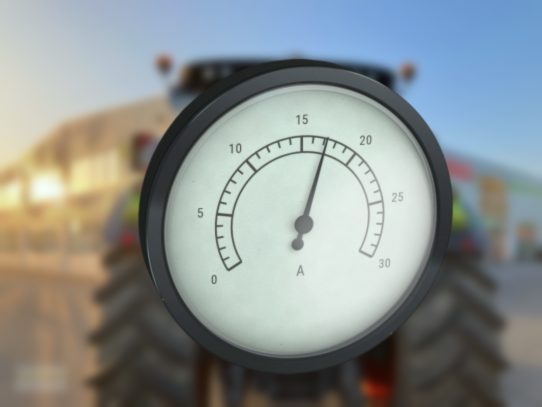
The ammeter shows 17 A
